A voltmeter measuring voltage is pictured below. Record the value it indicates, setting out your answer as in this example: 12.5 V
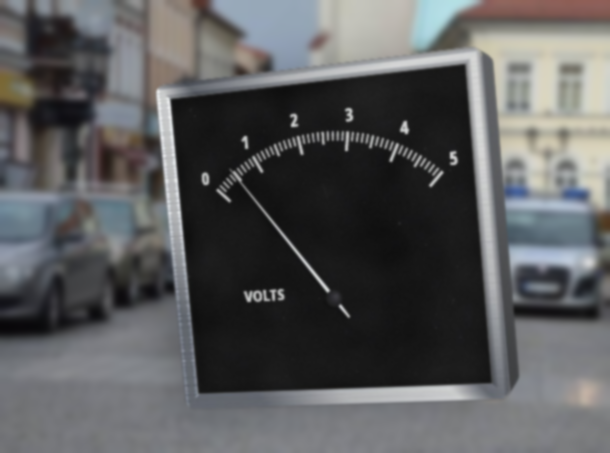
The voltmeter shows 0.5 V
